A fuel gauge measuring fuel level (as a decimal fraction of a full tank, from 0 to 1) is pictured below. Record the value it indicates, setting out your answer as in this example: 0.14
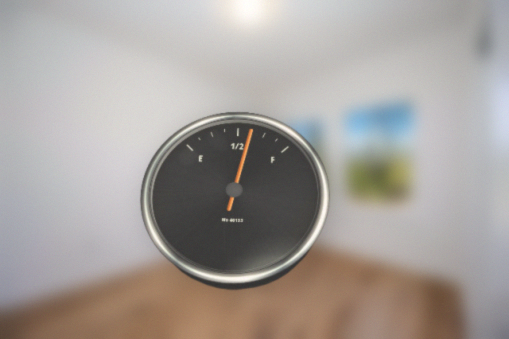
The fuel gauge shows 0.625
